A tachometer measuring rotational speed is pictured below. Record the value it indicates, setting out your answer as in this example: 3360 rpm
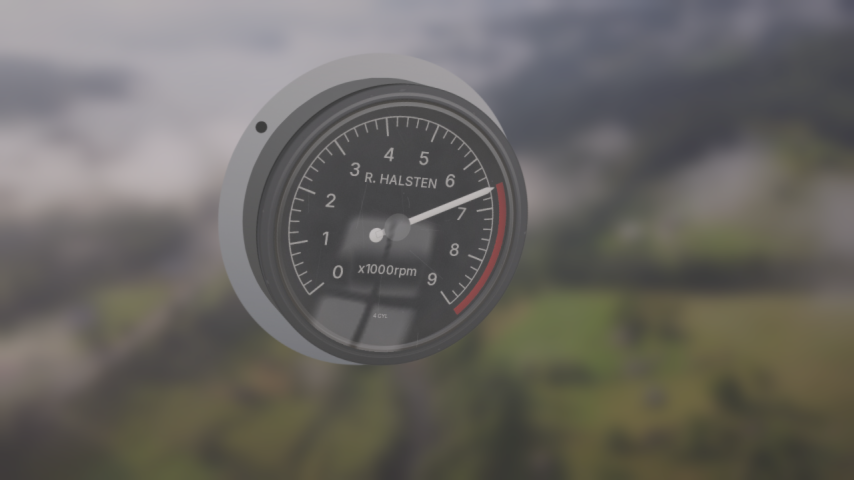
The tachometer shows 6600 rpm
